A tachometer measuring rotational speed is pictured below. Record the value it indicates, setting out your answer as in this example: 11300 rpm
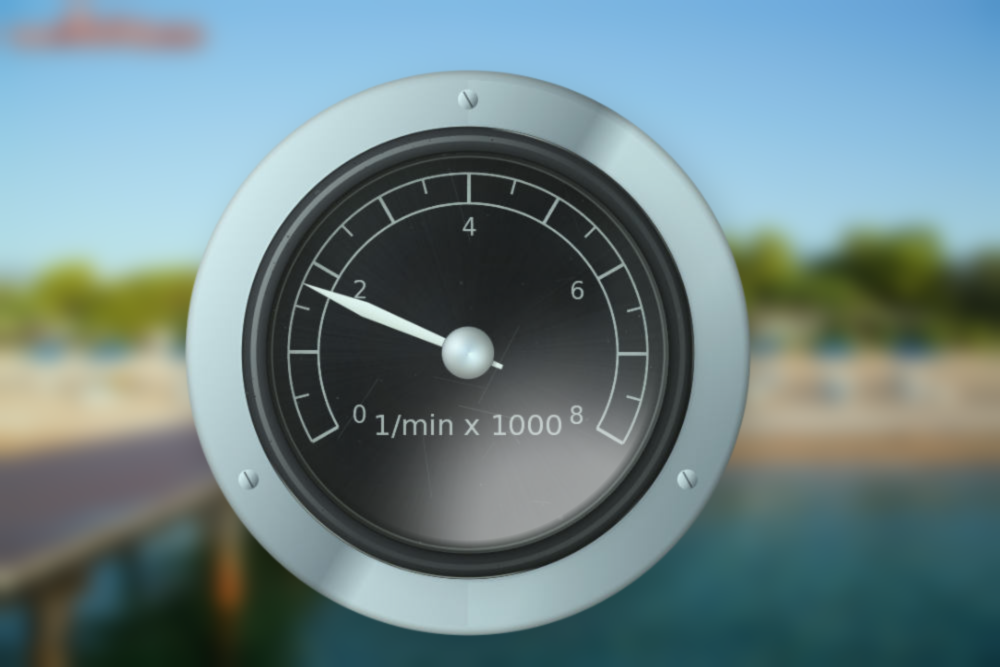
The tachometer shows 1750 rpm
